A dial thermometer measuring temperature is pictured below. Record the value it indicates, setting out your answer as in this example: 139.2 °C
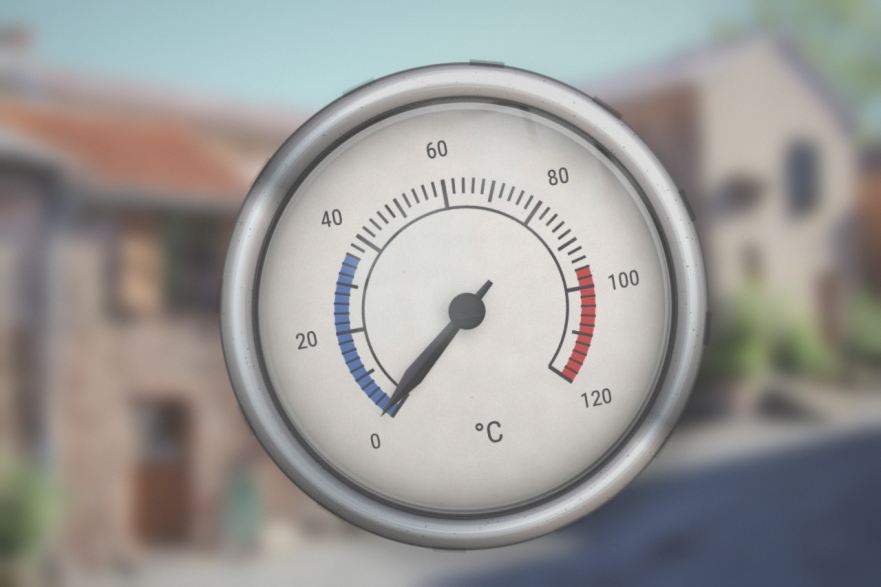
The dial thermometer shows 2 °C
